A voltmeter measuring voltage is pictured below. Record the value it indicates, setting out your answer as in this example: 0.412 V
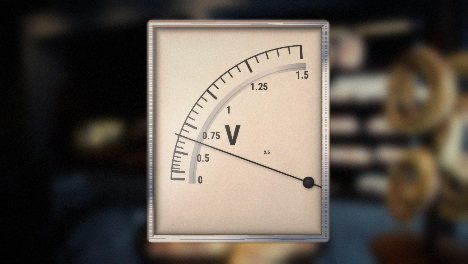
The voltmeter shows 0.65 V
